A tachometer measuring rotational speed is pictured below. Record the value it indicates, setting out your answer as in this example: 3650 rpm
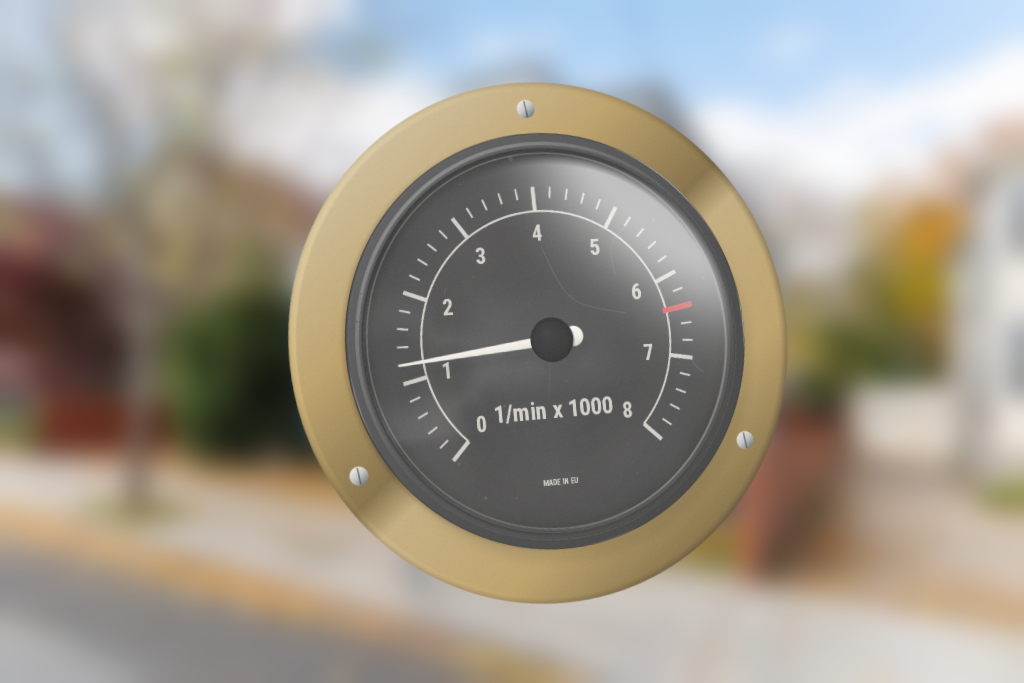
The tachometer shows 1200 rpm
